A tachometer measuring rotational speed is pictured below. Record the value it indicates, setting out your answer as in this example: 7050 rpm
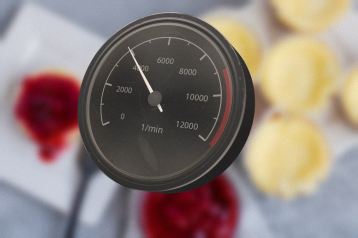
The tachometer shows 4000 rpm
